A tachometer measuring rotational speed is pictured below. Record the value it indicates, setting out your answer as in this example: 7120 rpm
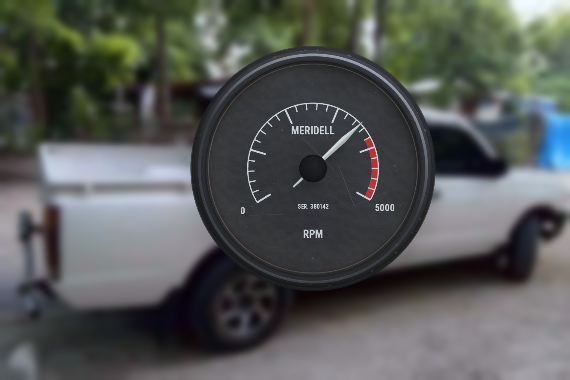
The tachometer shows 3500 rpm
